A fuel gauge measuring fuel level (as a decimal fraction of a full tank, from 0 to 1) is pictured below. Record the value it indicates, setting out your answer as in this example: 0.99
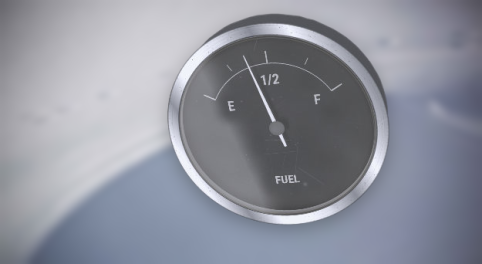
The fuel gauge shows 0.375
